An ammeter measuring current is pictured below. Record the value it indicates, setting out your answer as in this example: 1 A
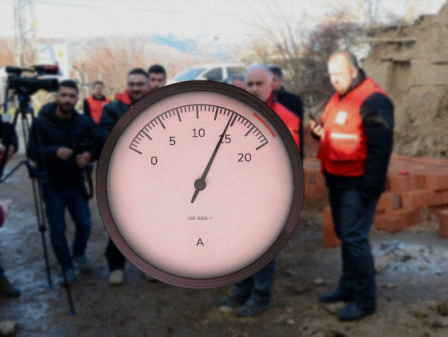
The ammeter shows 14.5 A
